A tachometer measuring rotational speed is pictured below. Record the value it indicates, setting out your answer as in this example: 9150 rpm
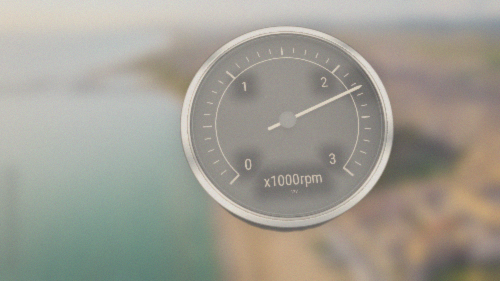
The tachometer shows 2250 rpm
